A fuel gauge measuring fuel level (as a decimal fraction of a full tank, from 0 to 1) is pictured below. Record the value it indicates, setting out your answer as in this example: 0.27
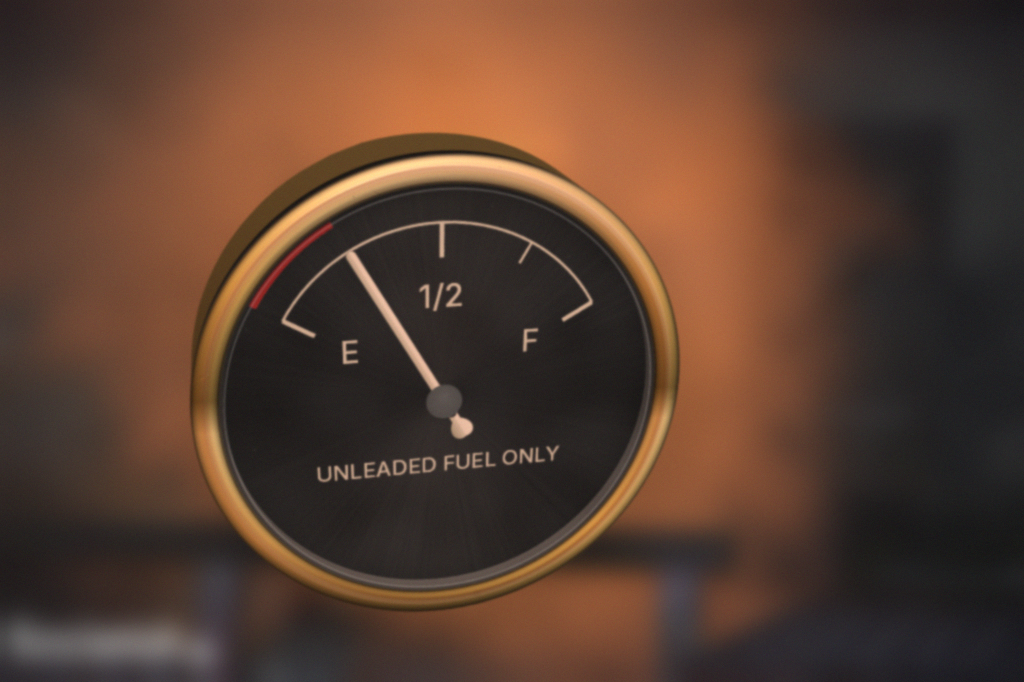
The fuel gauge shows 0.25
